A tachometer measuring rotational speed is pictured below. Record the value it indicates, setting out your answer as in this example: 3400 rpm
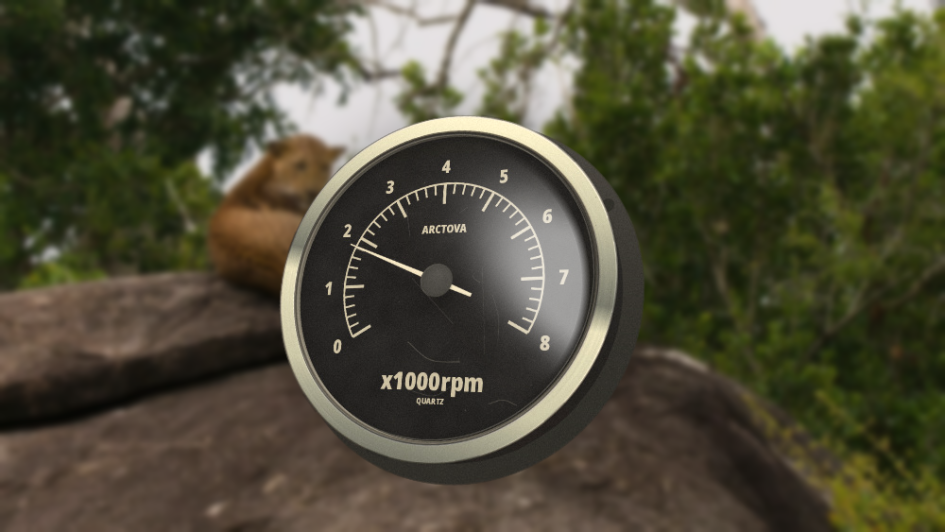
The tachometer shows 1800 rpm
